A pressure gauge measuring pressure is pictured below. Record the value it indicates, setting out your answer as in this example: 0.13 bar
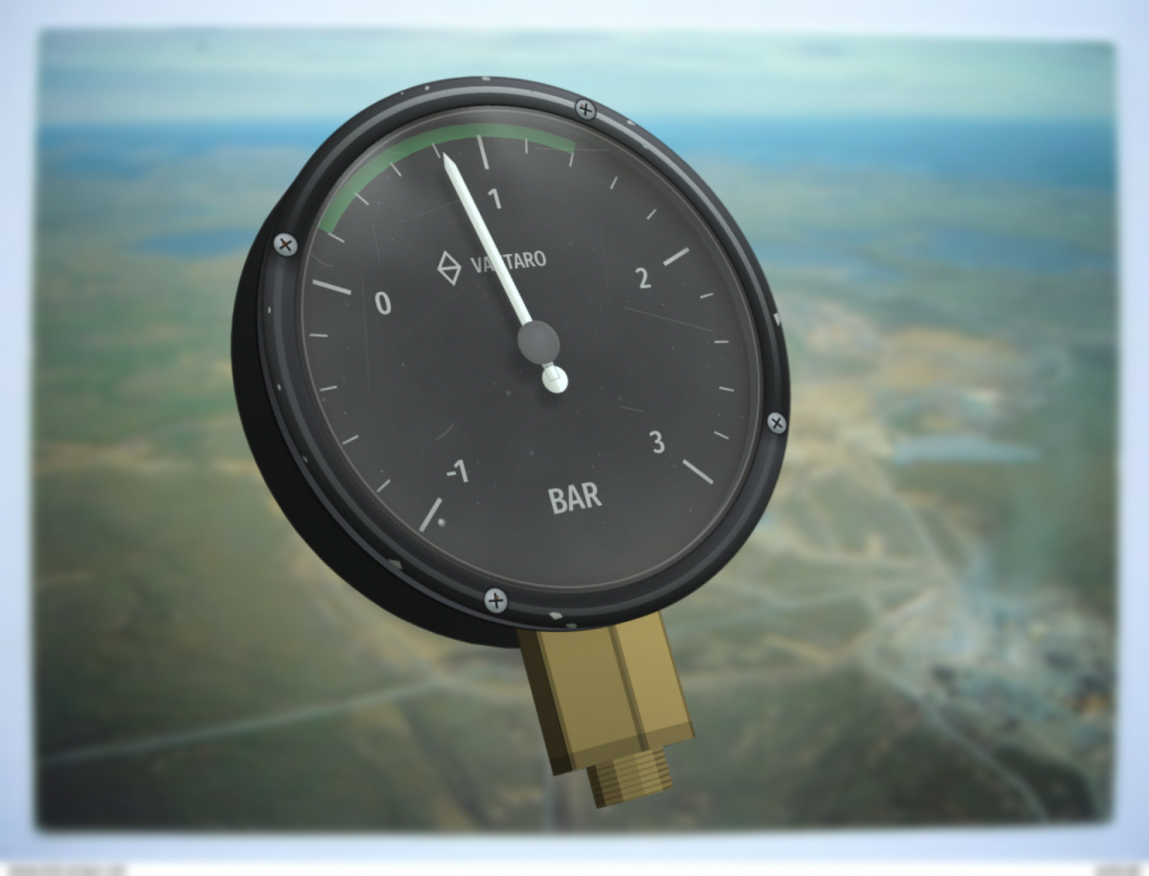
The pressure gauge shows 0.8 bar
